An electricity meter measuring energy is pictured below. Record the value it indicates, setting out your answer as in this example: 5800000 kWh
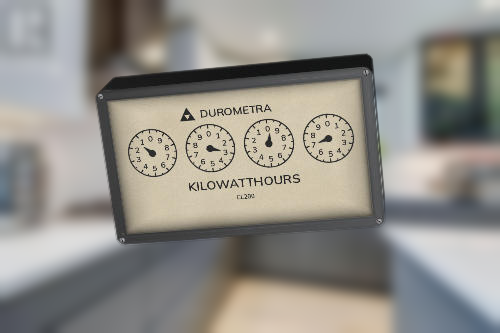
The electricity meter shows 1297 kWh
